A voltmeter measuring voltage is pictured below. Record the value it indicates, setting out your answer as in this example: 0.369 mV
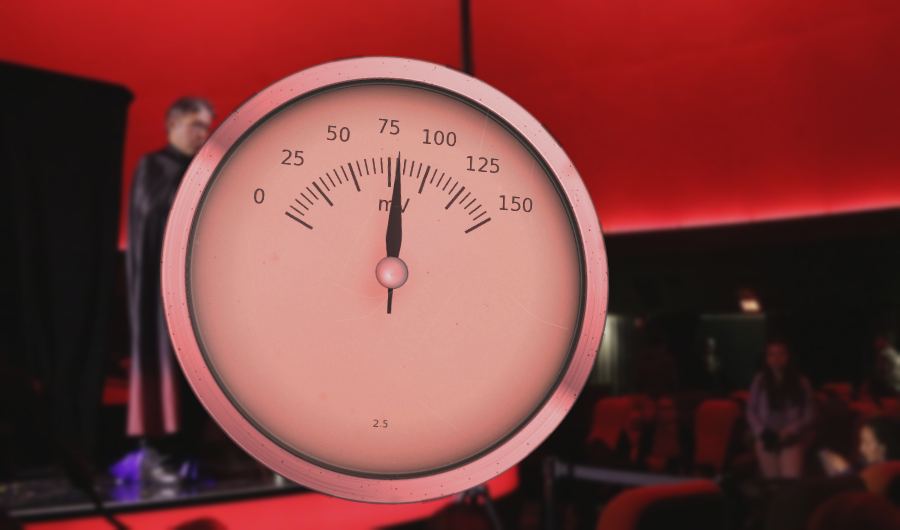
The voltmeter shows 80 mV
